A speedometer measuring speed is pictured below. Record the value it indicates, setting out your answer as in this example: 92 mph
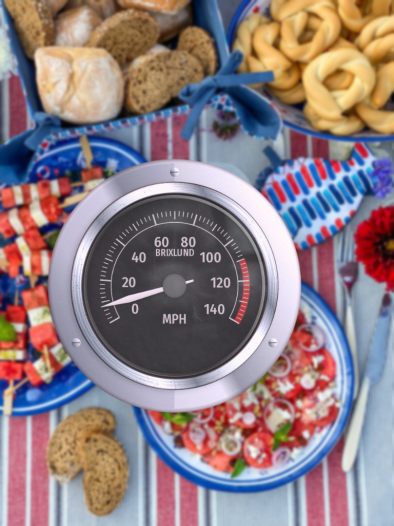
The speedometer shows 8 mph
